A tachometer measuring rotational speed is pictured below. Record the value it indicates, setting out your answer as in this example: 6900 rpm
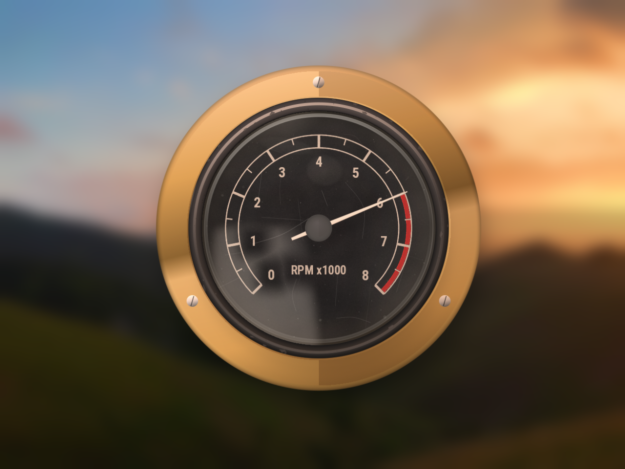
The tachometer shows 6000 rpm
